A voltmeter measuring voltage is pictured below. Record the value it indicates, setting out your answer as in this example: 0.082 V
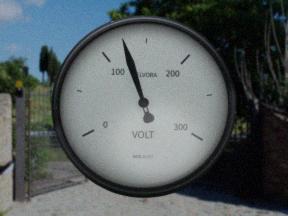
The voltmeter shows 125 V
